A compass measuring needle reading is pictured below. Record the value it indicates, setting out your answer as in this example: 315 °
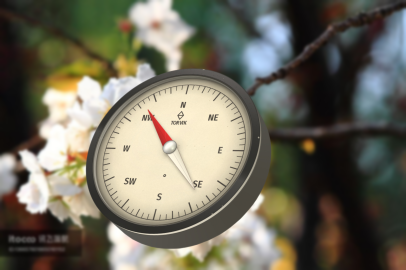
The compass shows 320 °
